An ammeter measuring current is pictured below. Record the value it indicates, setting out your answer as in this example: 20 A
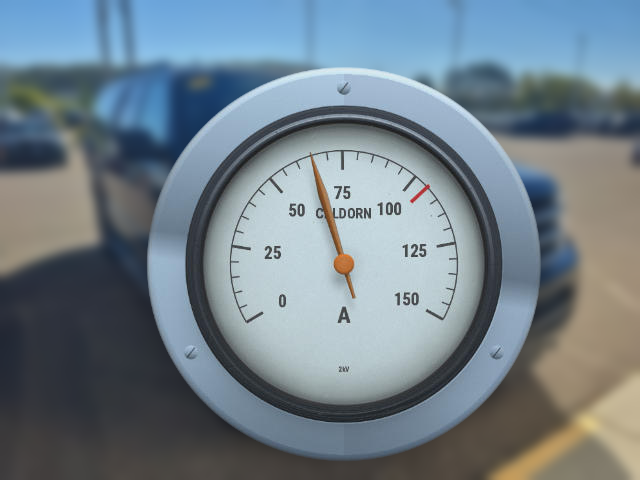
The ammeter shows 65 A
